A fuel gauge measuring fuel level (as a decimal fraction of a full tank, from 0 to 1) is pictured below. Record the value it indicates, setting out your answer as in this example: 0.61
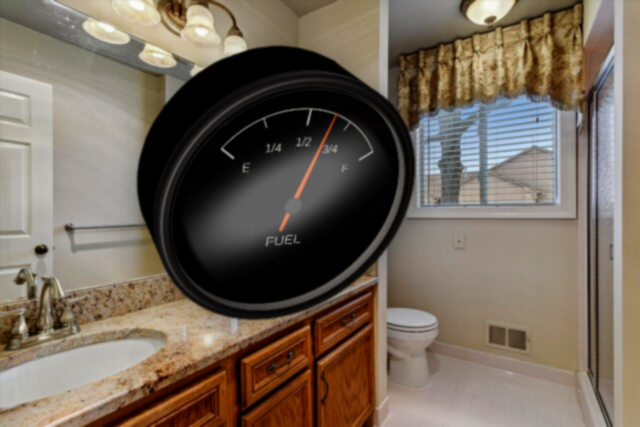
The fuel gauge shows 0.625
